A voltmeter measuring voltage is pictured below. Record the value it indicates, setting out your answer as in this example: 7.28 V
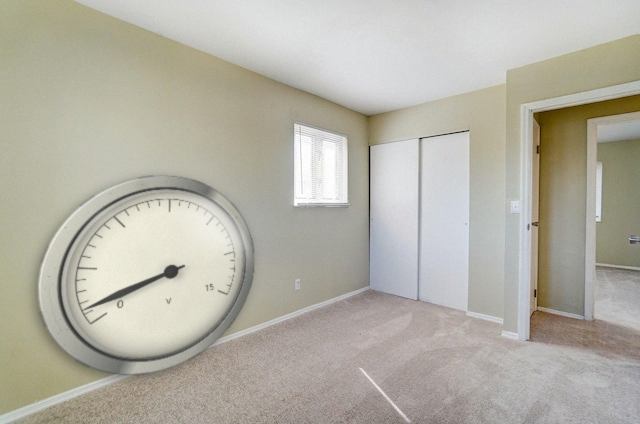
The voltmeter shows 0.75 V
